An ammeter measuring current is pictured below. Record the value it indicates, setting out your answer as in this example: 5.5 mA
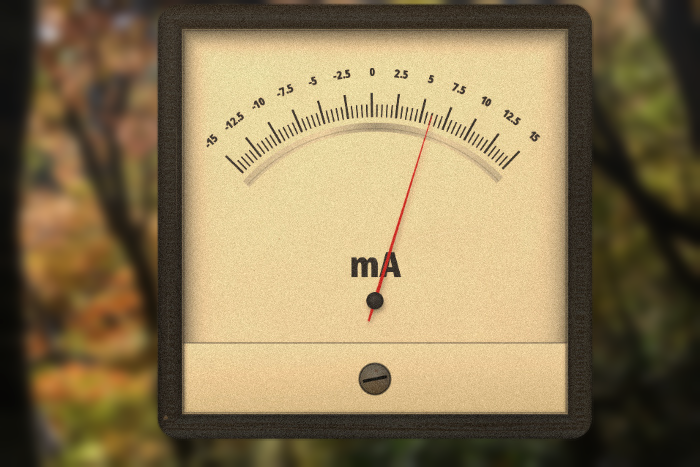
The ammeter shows 6 mA
